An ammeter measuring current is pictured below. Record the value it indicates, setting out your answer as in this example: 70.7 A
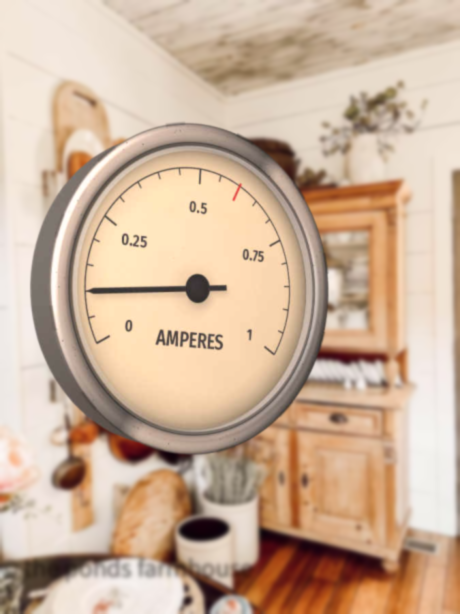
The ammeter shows 0.1 A
